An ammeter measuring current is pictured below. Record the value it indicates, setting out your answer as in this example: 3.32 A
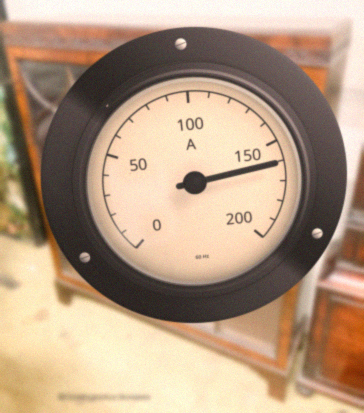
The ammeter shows 160 A
